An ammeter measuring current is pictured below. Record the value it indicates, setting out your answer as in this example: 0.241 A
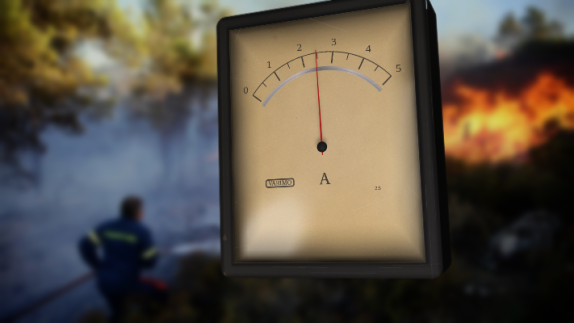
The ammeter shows 2.5 A
